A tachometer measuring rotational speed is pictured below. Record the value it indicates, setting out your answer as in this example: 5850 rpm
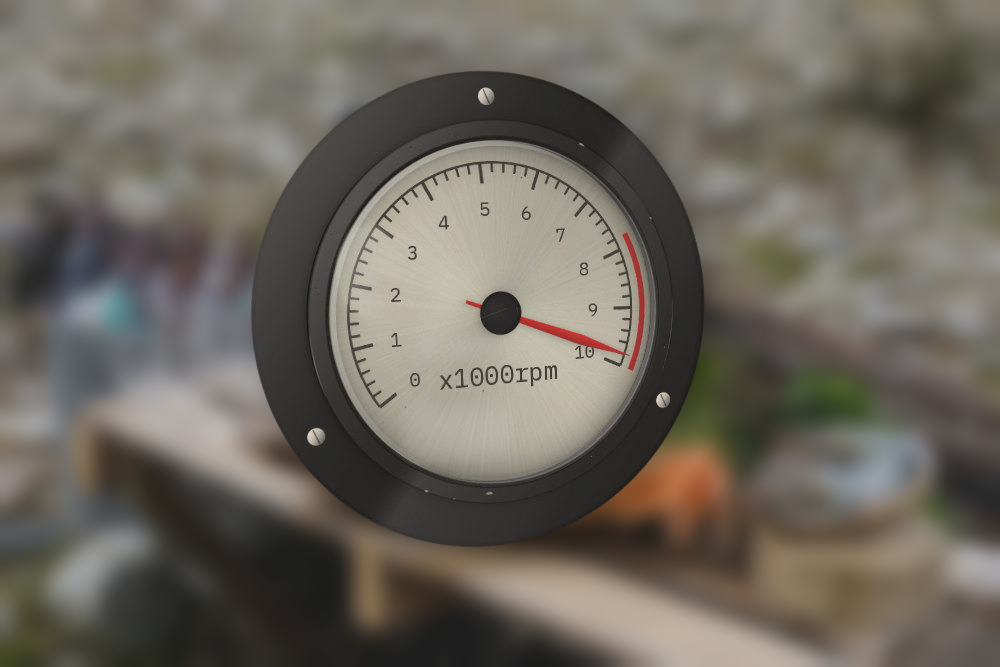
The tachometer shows 9800 rpm
